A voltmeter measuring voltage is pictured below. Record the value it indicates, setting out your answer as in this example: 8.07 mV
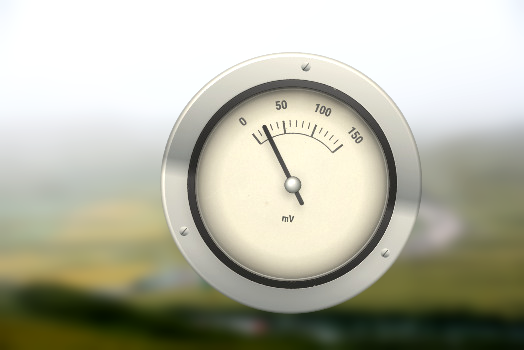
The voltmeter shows 20 mV
